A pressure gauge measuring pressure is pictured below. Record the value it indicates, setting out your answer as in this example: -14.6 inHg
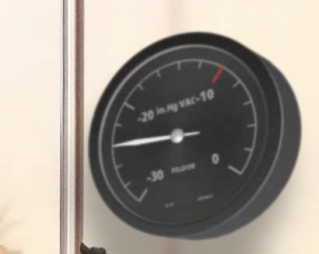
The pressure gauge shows -24 inHg
